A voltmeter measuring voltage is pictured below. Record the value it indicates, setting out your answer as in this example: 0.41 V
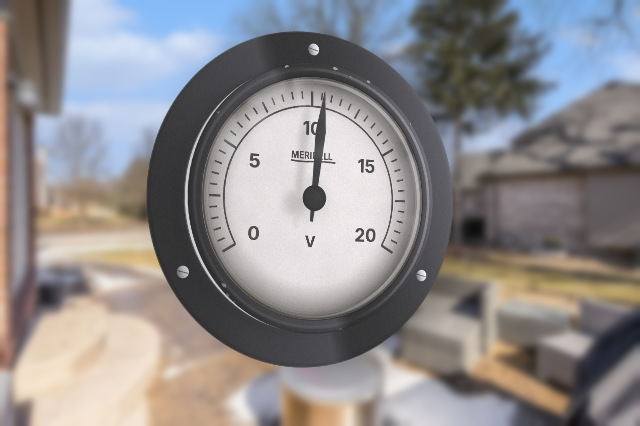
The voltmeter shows 10.5 V
